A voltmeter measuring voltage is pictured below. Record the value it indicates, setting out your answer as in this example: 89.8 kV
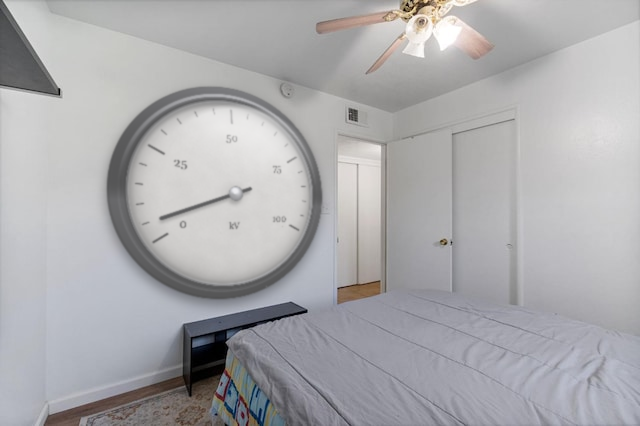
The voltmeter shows 5 kV
